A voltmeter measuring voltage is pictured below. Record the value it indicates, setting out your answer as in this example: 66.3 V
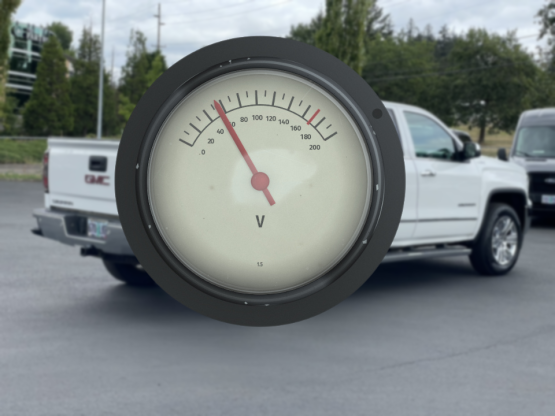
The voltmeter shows 55 V
